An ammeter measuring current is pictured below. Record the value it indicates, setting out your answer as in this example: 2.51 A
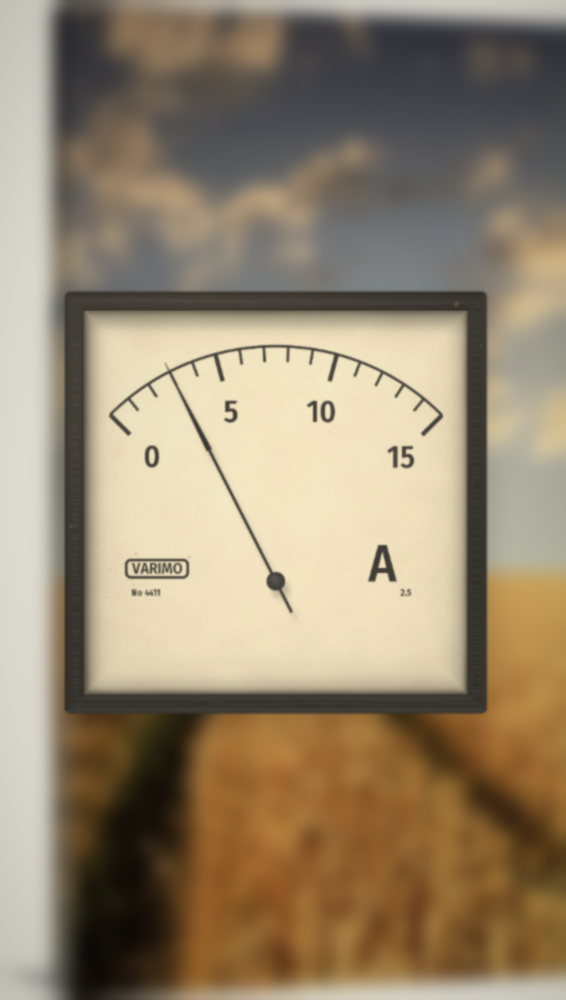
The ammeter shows 3 A
